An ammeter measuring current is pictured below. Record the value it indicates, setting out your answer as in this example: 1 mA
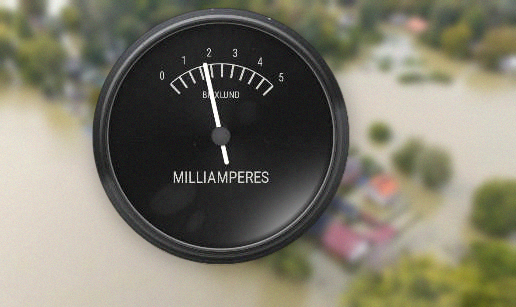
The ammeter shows 1.75 mA
